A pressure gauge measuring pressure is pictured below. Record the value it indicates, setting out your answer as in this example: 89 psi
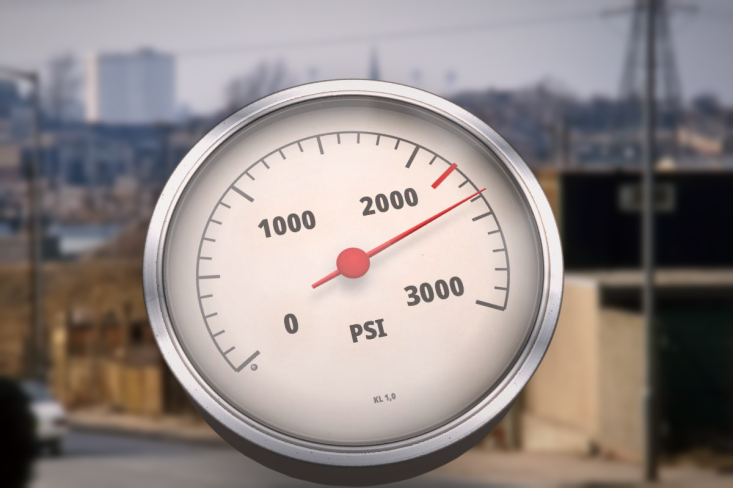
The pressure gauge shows 2400 psi
